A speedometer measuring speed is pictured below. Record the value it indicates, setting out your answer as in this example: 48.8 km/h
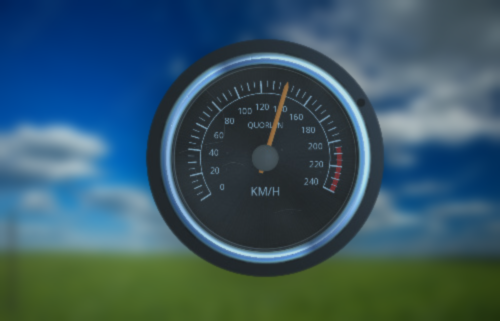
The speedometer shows 140 km/h
